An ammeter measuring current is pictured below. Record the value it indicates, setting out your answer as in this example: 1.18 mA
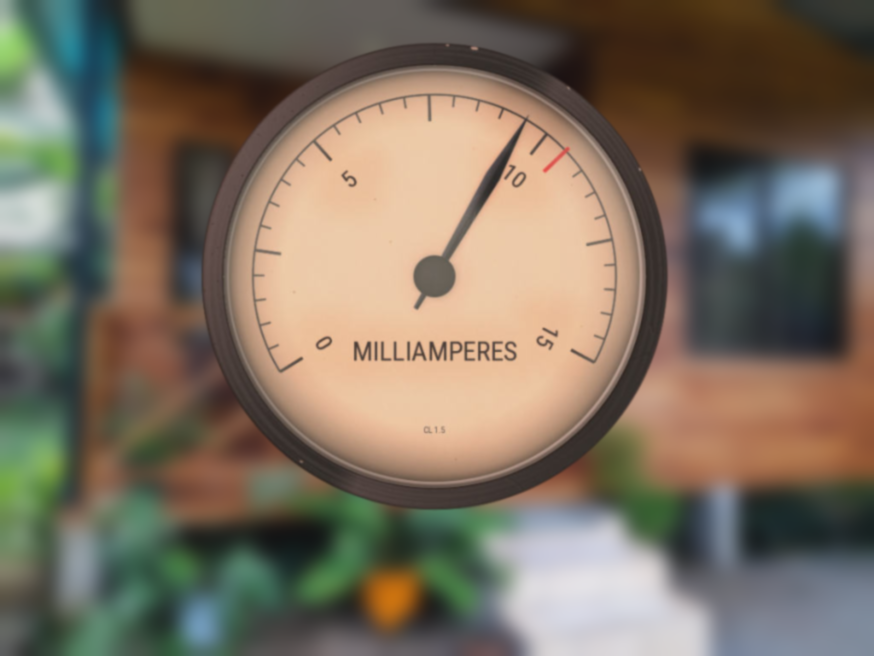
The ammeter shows 9.5 mA
